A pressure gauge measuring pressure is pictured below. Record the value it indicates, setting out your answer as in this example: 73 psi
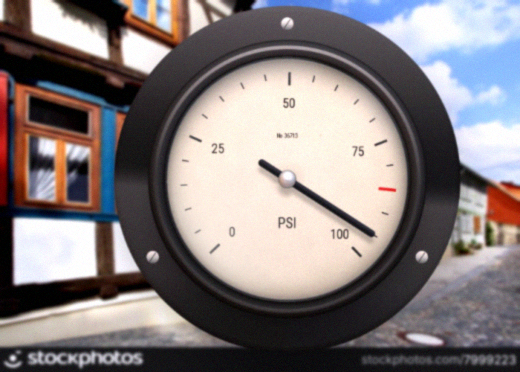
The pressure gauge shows 95 psi
